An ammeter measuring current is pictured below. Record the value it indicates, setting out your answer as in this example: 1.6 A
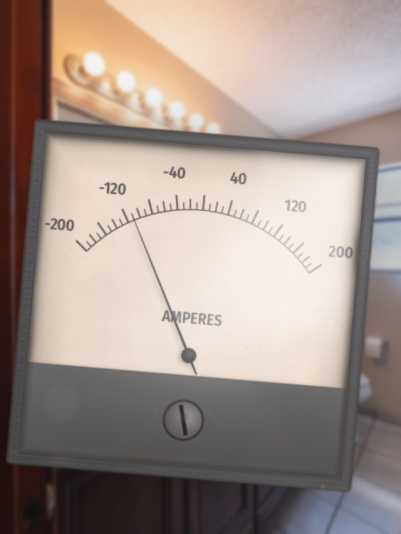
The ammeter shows -110 A
